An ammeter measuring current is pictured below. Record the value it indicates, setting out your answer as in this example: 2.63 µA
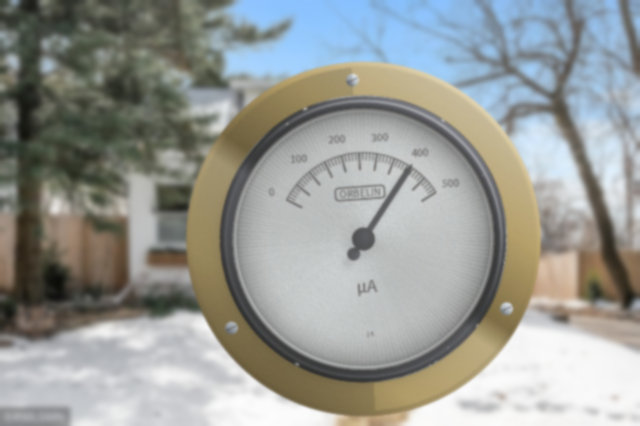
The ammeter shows 400 µA
